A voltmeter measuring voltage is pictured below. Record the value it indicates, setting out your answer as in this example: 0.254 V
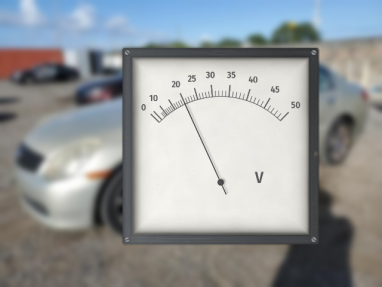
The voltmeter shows 20 V
